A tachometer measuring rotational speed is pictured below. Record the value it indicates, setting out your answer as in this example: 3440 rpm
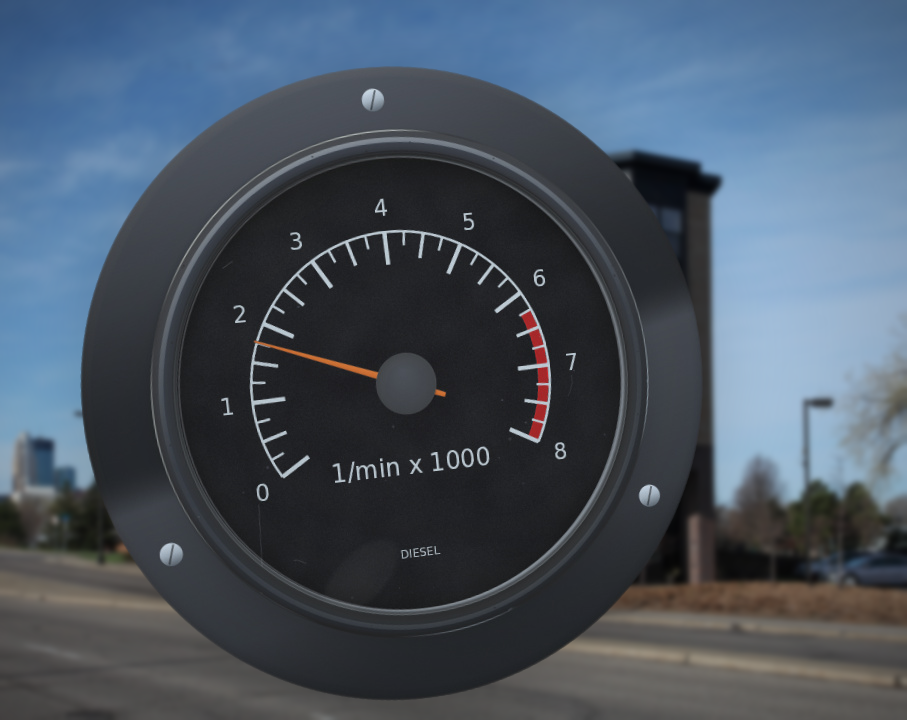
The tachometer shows 1750 rpm
